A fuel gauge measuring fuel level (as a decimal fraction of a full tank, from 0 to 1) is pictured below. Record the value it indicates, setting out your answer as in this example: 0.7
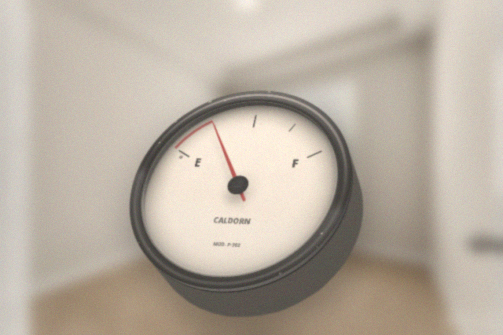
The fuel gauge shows 0.25
